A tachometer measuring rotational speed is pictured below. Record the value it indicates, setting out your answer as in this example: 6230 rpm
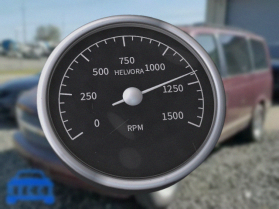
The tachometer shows 1200 rpm
